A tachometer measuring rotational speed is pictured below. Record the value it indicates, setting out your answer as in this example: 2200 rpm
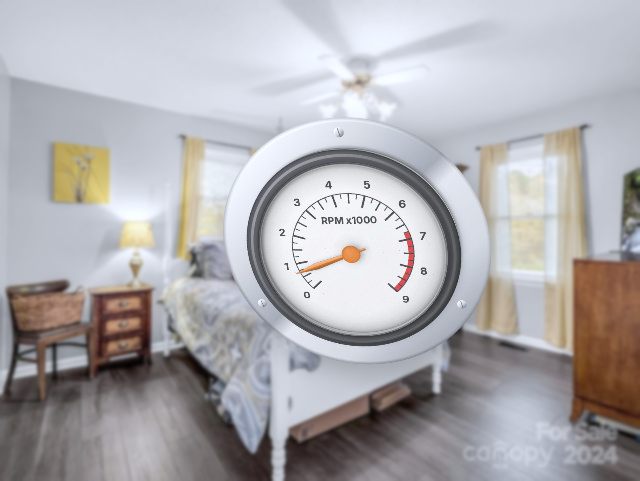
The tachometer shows 750 rpm
